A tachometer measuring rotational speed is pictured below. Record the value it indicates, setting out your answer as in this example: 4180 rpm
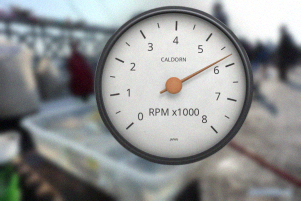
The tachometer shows 5750 rpm
